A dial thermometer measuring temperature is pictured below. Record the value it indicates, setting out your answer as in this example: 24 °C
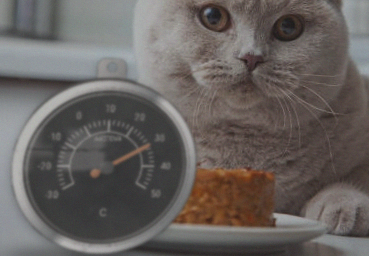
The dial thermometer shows 30 °C
